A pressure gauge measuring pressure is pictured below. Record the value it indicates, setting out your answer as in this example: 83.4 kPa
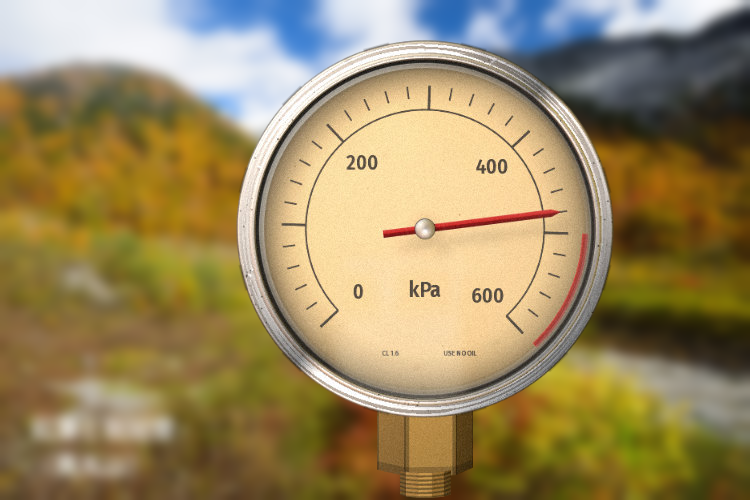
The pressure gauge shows 480 kPa
